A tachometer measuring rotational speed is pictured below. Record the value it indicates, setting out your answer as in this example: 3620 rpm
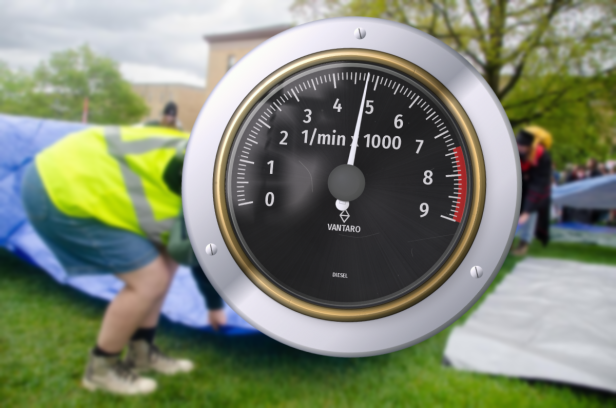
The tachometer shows 4800 rpm
